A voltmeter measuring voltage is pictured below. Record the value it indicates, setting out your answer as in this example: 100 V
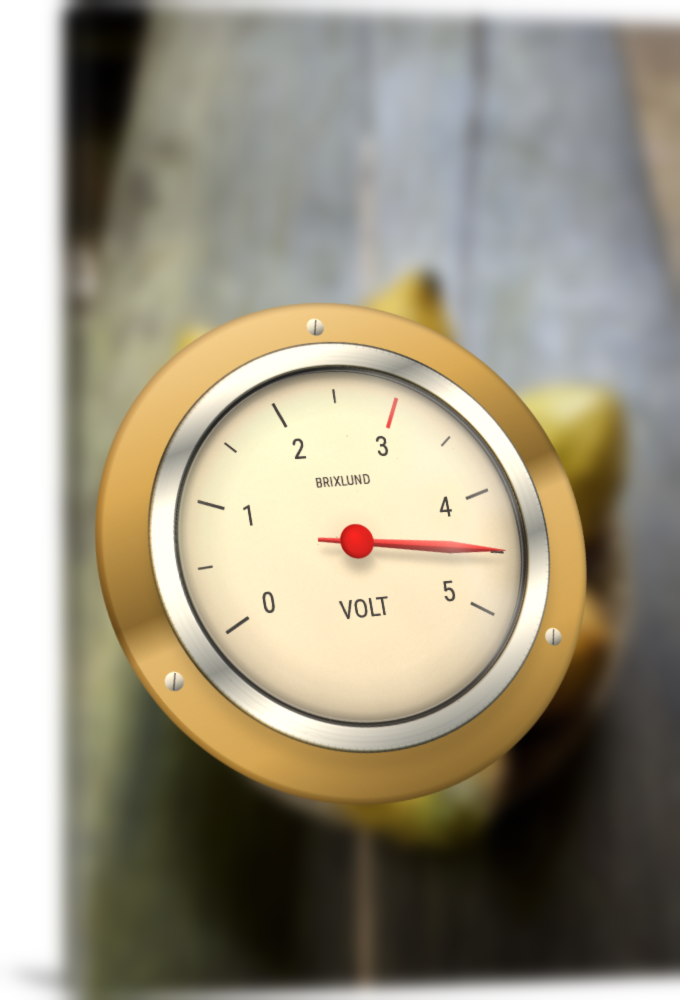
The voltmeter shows 4.5 V
